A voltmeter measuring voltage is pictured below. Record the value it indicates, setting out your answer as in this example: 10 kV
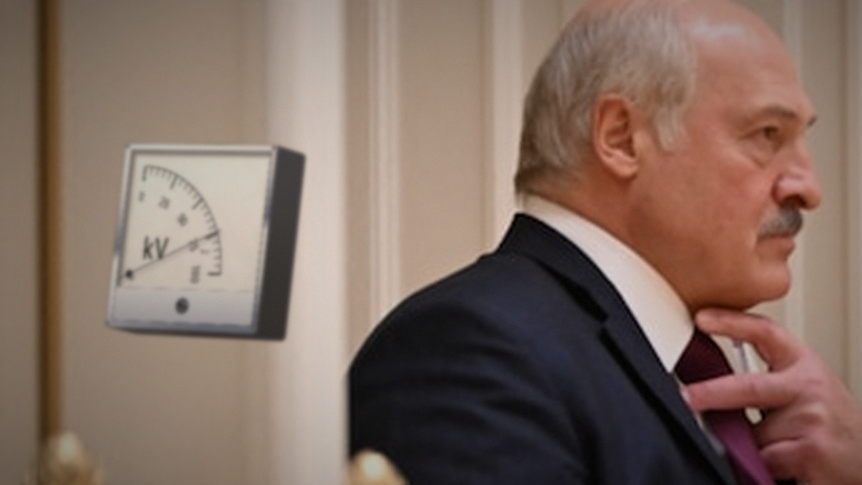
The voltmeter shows 75 kV
